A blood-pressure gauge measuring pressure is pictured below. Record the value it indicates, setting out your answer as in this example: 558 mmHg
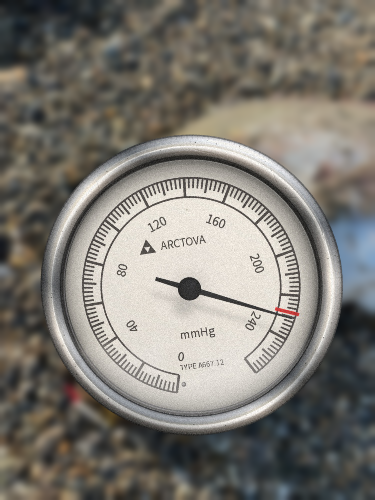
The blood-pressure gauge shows 230 mmHg
